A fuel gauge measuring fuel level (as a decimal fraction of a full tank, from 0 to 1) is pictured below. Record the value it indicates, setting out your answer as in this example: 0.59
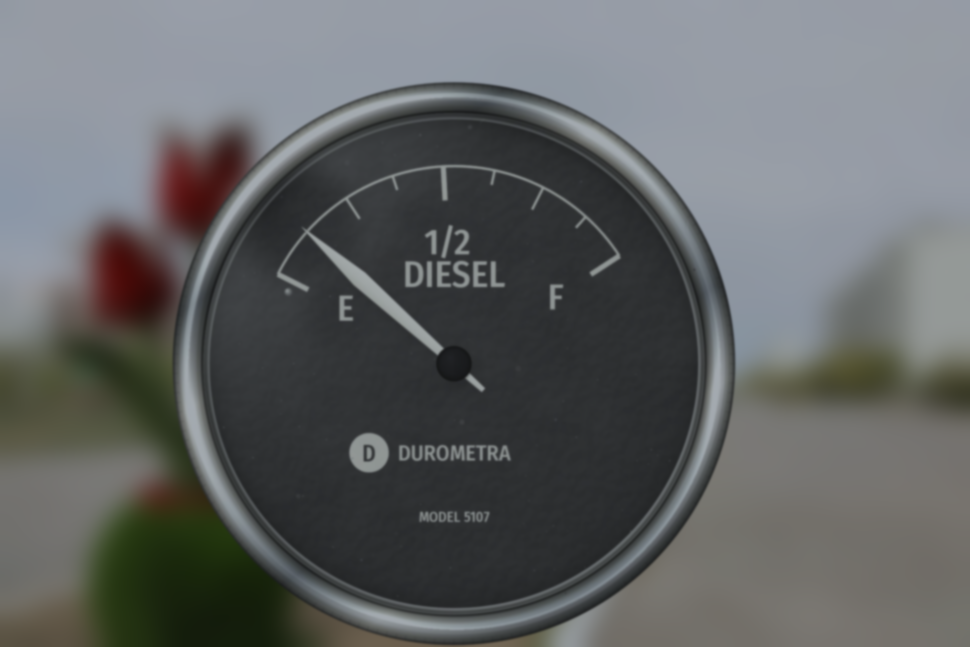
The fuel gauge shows 0.125
